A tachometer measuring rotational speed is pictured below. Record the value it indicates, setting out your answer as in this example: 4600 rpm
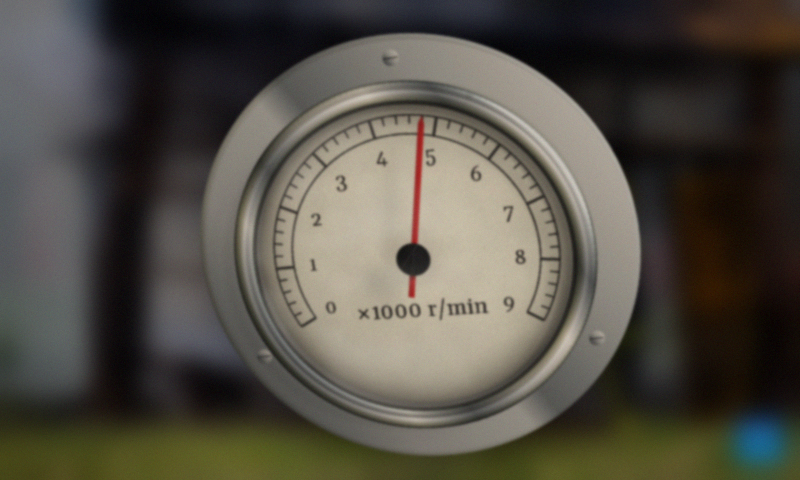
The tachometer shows 4800 rpm
